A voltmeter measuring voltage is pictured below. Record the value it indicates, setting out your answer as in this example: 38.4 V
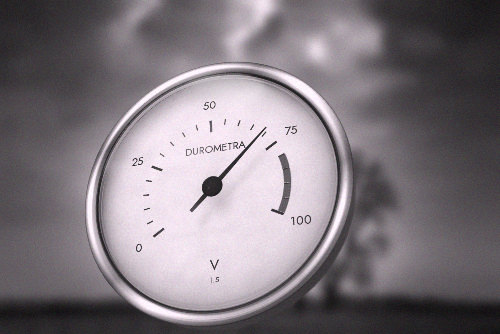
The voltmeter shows 70 V
